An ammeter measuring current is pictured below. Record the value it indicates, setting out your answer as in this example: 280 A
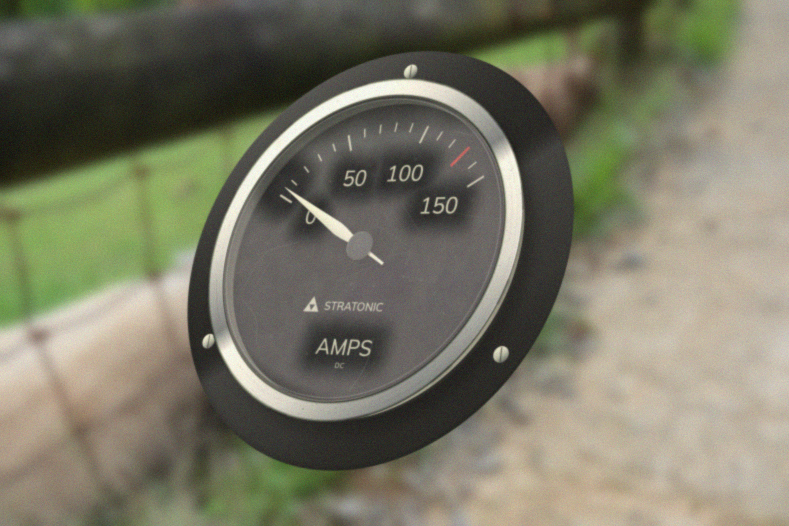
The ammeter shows 5 A
